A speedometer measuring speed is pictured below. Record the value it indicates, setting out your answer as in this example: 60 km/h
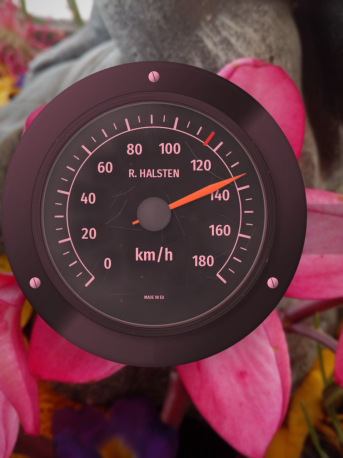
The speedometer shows 135 km/h
